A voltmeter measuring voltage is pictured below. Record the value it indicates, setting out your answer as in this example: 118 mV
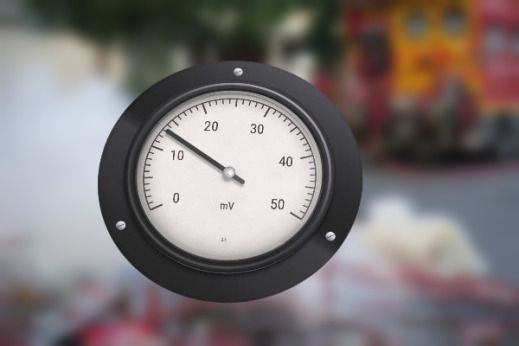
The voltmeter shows 13 mV
